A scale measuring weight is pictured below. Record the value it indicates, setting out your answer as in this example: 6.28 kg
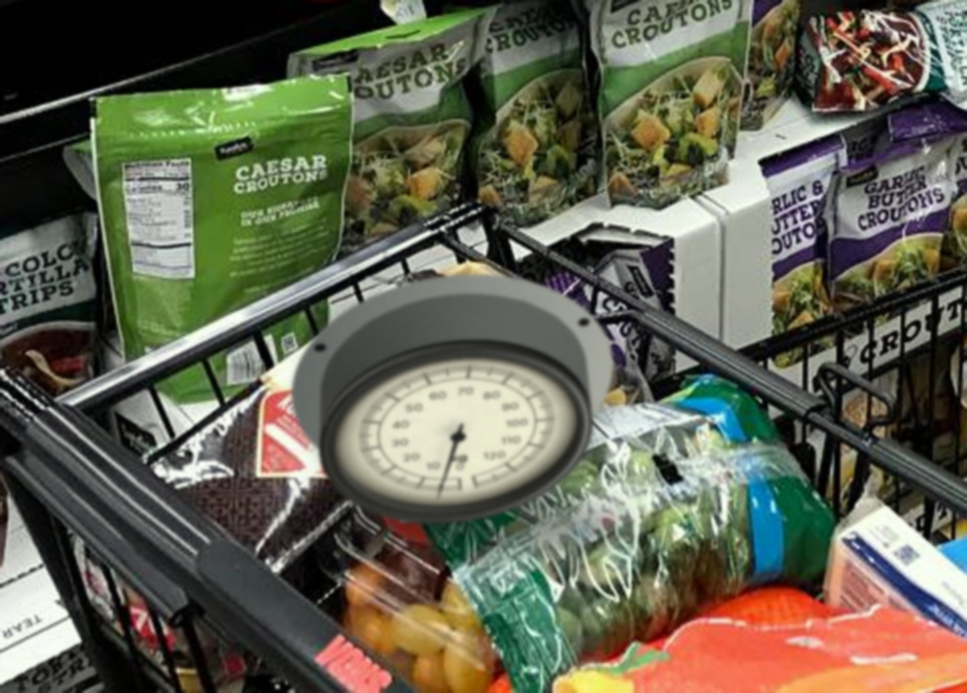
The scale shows 5 kg
